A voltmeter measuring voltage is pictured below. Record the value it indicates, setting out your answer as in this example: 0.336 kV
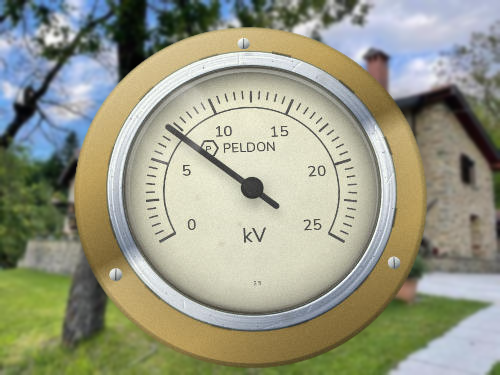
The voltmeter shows 7 kV
